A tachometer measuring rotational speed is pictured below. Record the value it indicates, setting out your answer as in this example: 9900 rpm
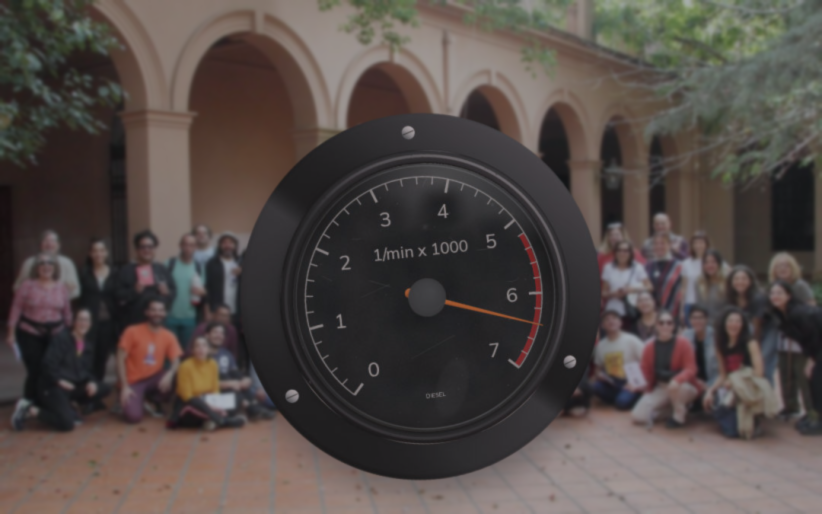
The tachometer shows 6400 rpm
